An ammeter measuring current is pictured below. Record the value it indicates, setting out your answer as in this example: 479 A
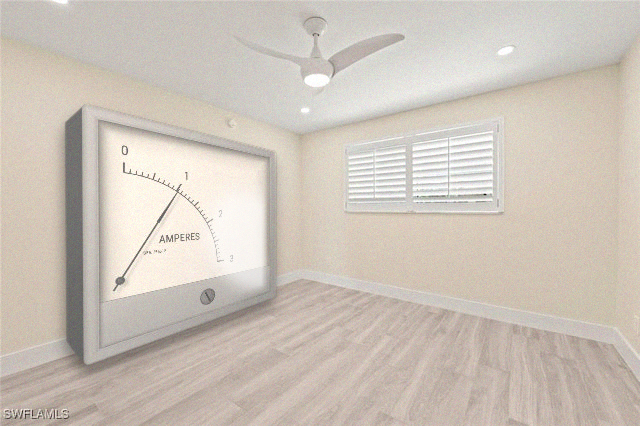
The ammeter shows 1 A
